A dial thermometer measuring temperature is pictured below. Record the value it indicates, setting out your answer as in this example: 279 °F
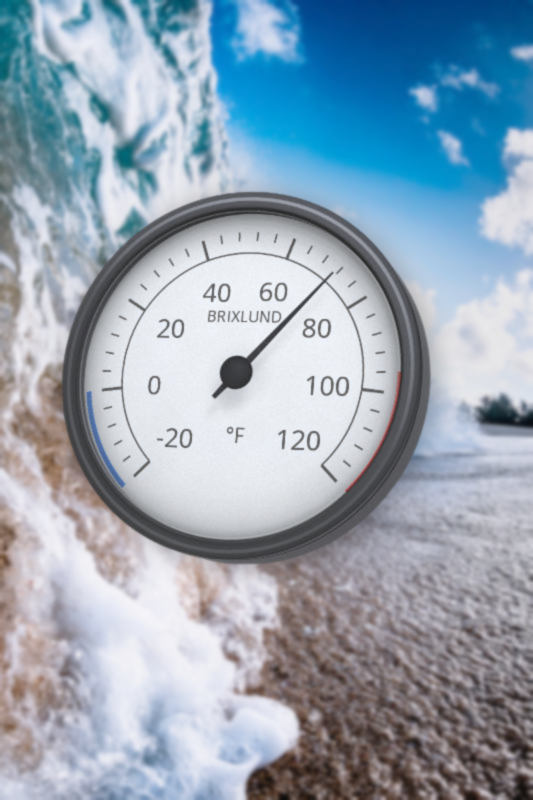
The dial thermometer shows 72 °F
